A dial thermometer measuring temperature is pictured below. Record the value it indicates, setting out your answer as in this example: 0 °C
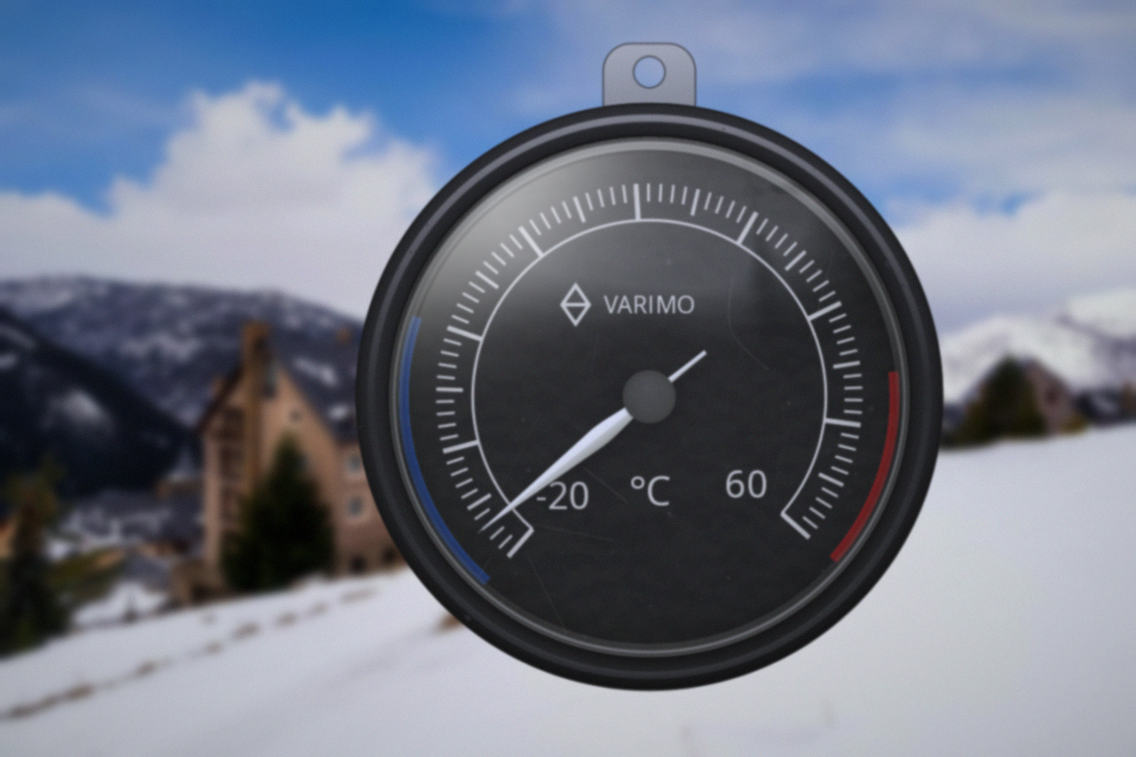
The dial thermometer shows -17 °C
